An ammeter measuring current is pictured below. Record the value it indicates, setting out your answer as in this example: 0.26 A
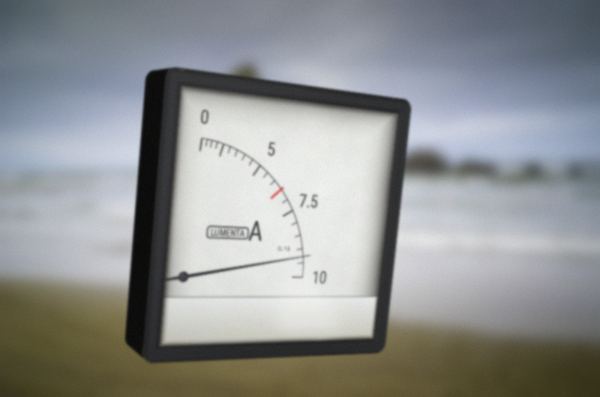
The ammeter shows 9.25 A
